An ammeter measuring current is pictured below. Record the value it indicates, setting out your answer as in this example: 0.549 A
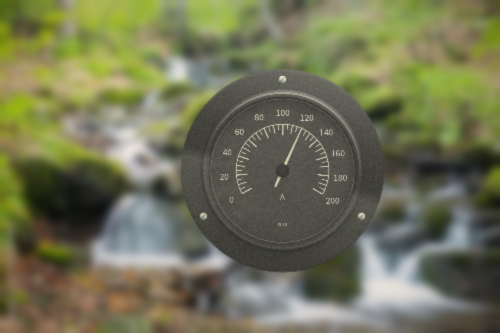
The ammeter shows 120 A
